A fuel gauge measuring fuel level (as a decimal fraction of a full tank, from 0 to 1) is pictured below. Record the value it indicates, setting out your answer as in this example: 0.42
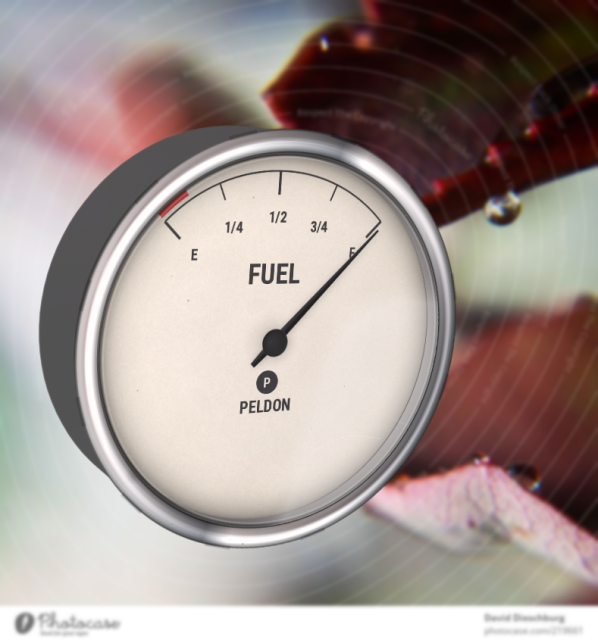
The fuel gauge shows 1
